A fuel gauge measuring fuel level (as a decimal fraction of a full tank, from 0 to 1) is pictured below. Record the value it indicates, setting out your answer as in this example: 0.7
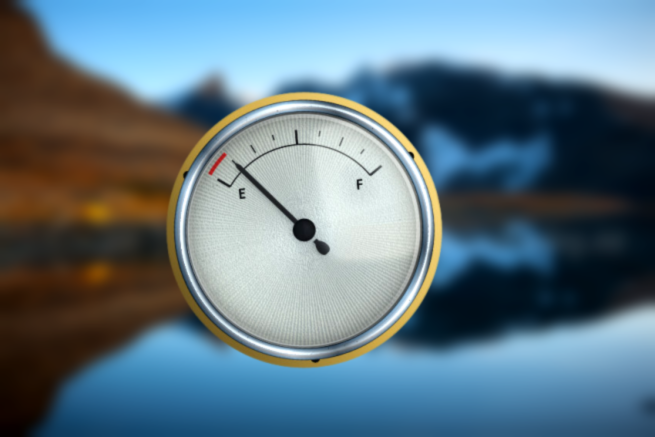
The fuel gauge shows 0.125
